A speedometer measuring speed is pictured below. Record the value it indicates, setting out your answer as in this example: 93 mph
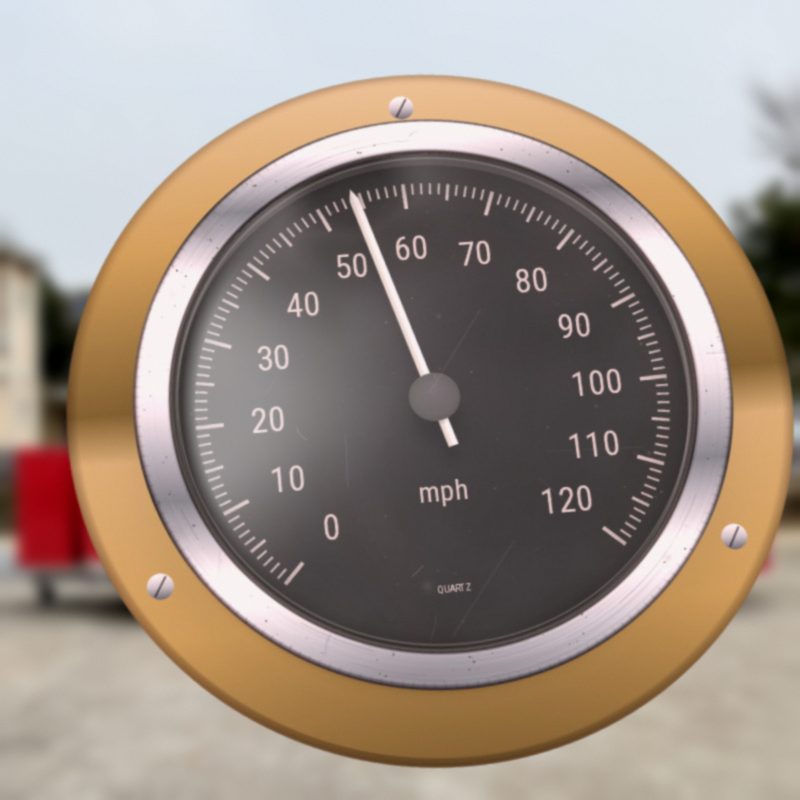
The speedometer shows 54 mph
